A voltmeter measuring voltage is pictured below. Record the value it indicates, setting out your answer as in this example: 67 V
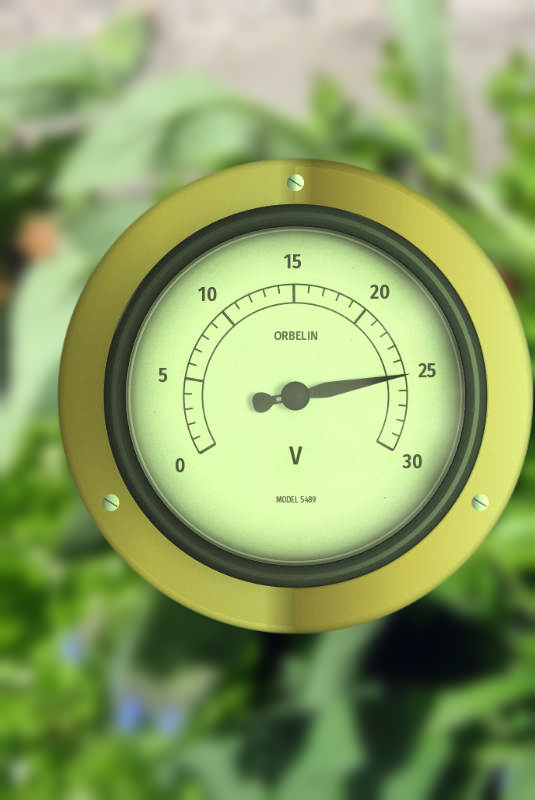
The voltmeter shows 25 V
